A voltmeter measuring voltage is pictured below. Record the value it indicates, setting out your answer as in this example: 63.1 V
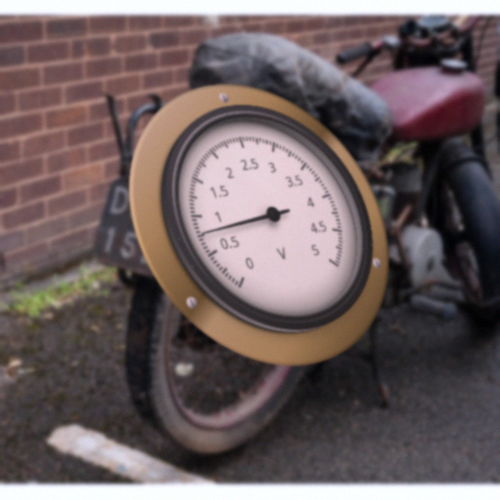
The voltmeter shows 0.75 V
